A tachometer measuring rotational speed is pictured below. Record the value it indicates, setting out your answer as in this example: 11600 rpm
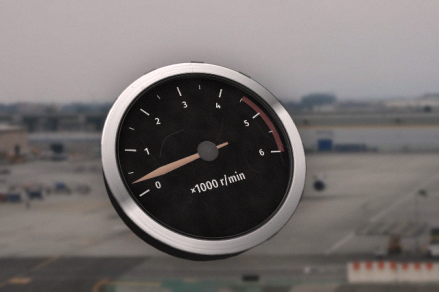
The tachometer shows 250 rpm
